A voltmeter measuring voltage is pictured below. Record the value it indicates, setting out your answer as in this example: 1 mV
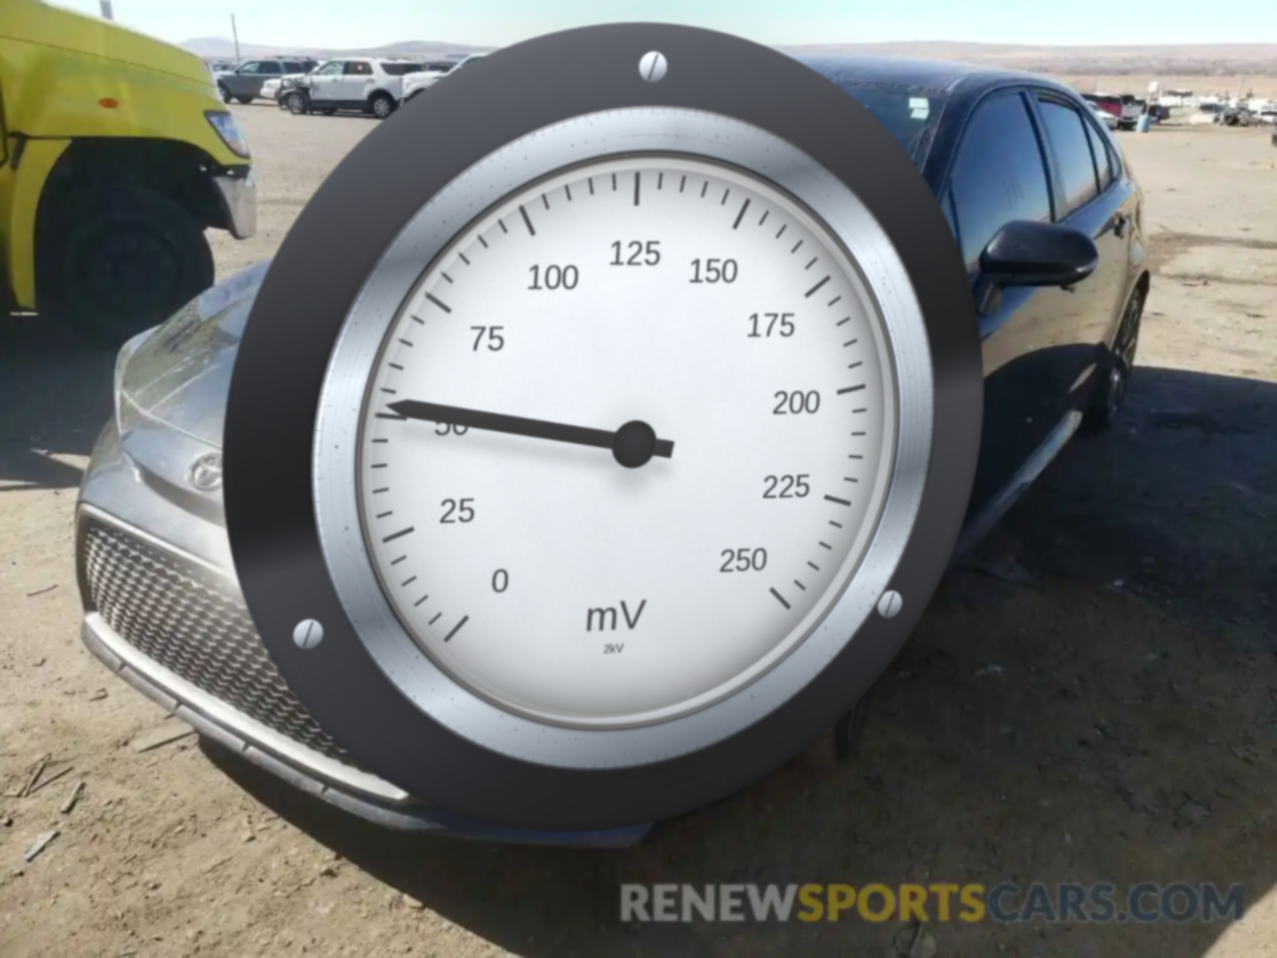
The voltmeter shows 52.5 mV
